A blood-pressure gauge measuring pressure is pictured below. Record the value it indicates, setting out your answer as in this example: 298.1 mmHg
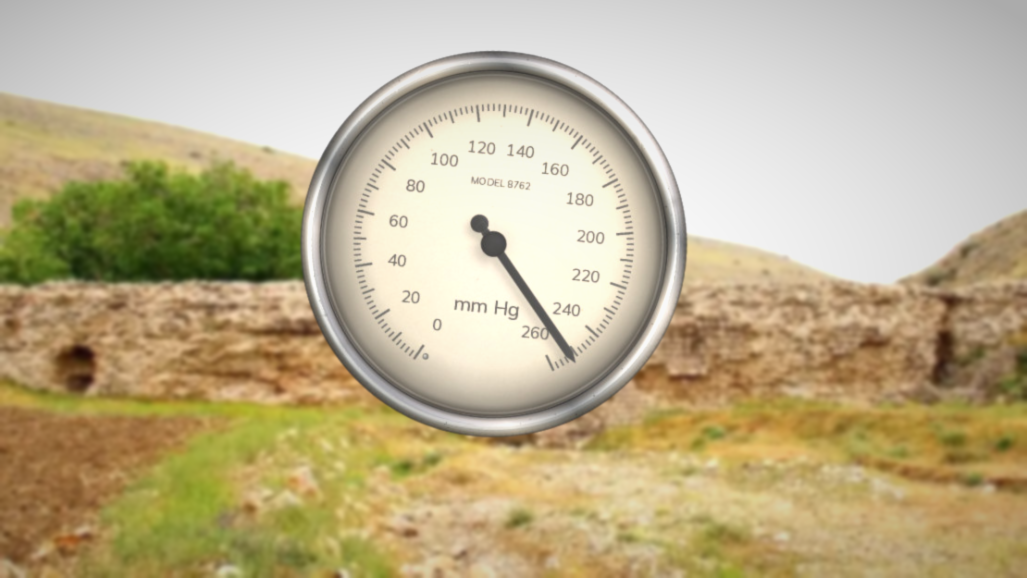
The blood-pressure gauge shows 252 mmHg
